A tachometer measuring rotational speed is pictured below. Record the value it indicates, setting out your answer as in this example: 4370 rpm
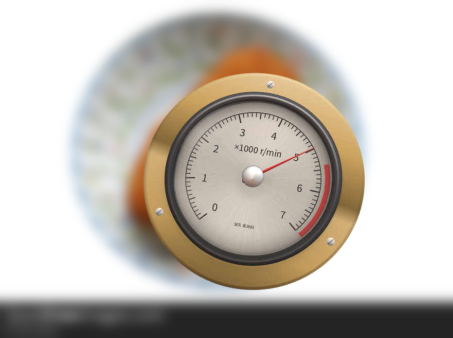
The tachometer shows 5000 rpm
